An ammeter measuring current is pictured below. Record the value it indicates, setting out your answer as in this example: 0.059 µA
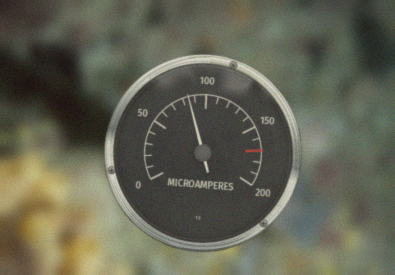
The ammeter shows 85 µA
